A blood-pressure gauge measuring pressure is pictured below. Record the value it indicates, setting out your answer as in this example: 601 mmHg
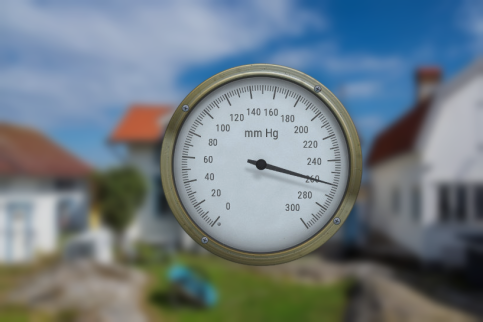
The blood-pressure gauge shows 260 mmHg
